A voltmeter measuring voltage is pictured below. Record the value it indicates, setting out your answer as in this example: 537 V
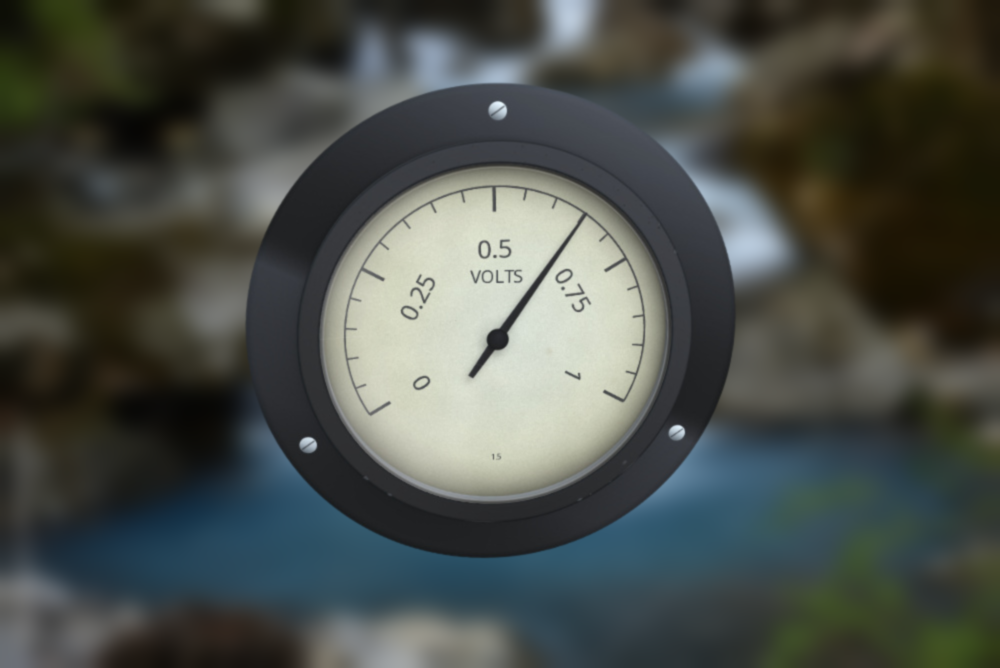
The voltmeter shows 0.65 V
